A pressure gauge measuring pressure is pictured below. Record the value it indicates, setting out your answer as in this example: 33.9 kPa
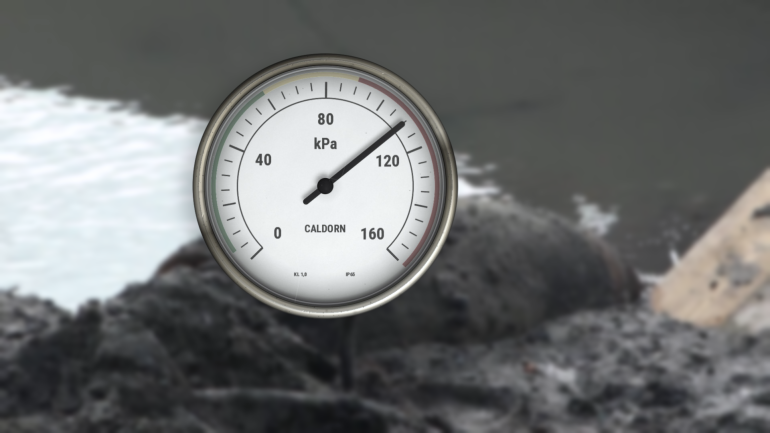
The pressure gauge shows 110 kPa
